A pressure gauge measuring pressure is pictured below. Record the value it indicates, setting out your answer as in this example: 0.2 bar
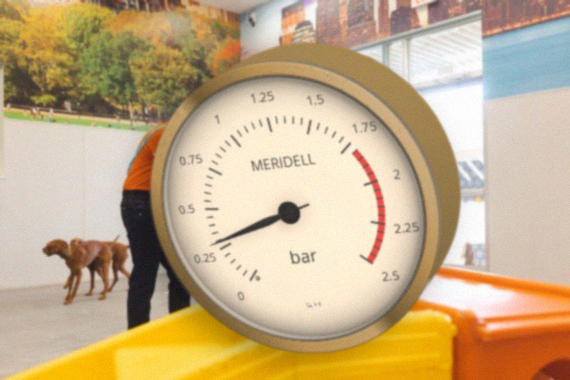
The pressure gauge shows 0.3 bar
